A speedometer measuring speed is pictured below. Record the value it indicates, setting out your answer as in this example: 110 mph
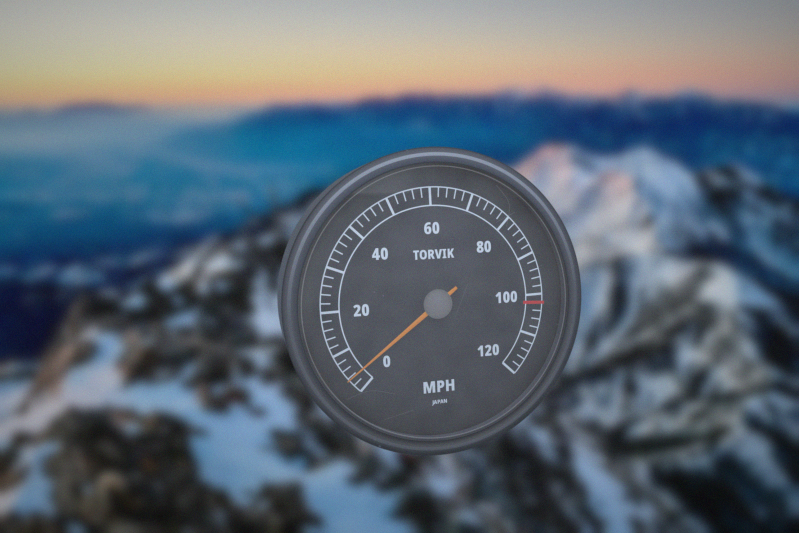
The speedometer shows 4 mph
